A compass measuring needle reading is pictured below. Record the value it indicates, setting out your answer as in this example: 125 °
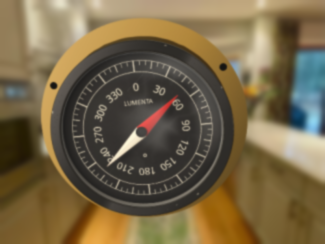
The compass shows 50 °
